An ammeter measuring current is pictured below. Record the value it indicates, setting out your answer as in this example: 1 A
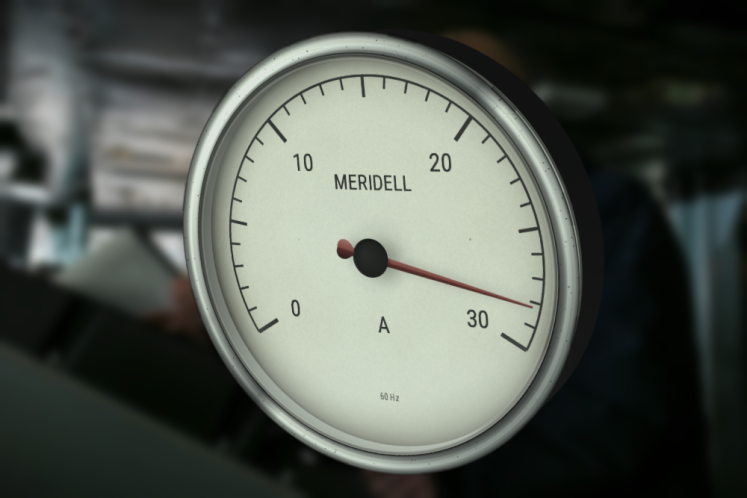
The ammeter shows 28 A
